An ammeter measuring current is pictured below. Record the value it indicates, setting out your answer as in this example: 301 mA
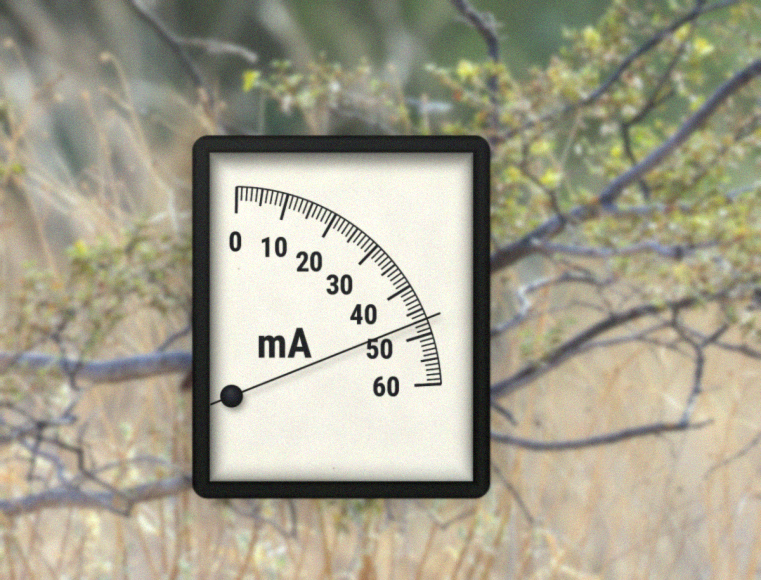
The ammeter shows 47 mA
